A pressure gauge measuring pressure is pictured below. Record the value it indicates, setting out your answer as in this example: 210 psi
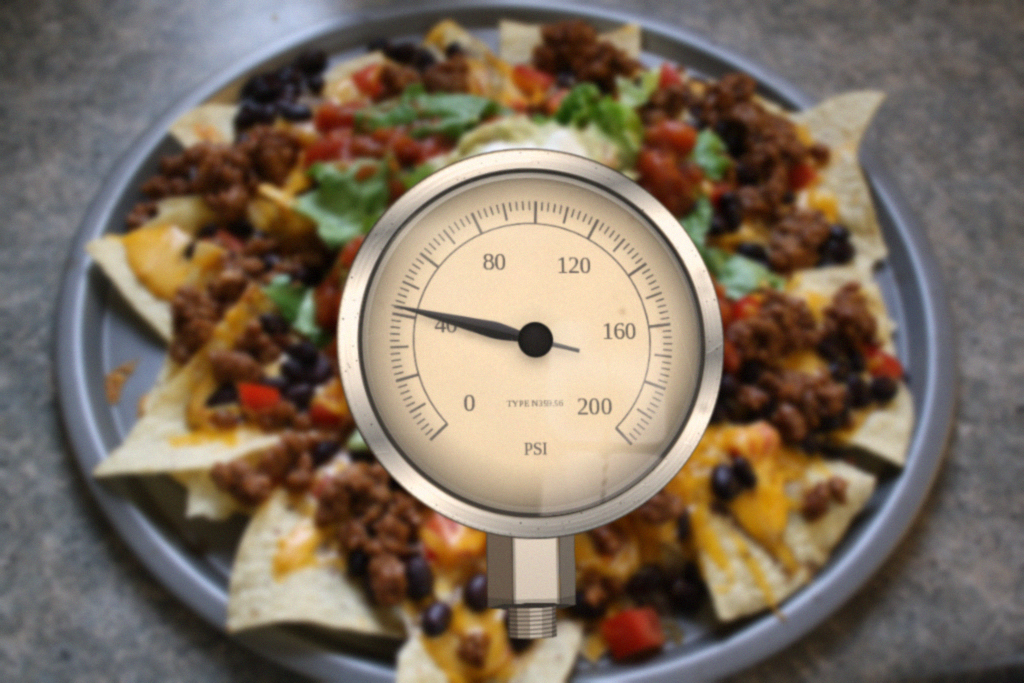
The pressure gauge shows 42 psi
